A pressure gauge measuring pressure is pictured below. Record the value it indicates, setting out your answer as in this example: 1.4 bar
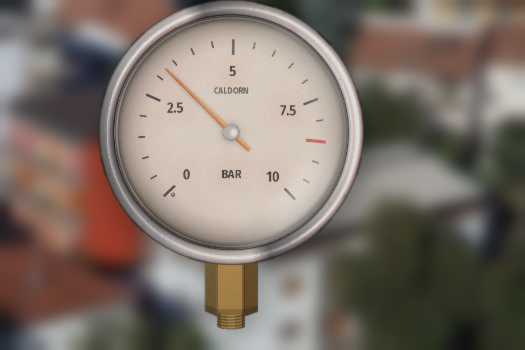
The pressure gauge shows 3.25 bar
